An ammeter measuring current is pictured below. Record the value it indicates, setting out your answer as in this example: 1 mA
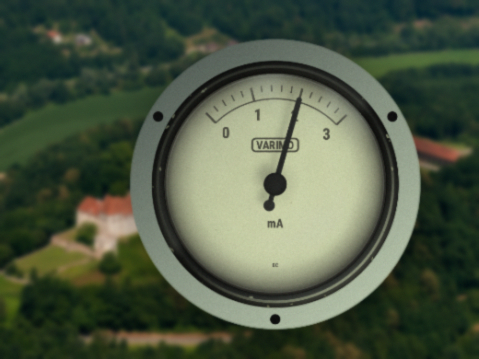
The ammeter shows 2 mA
